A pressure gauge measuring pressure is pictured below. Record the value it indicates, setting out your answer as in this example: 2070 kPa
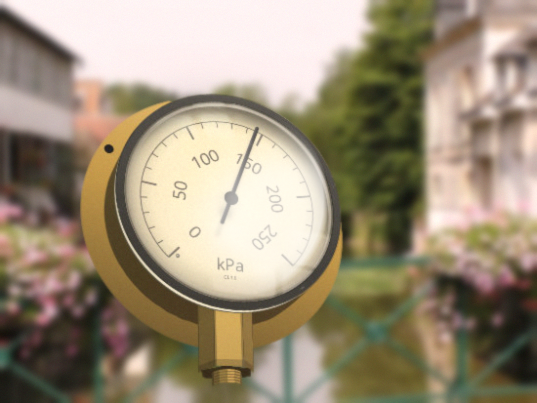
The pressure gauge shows 145 kPa
